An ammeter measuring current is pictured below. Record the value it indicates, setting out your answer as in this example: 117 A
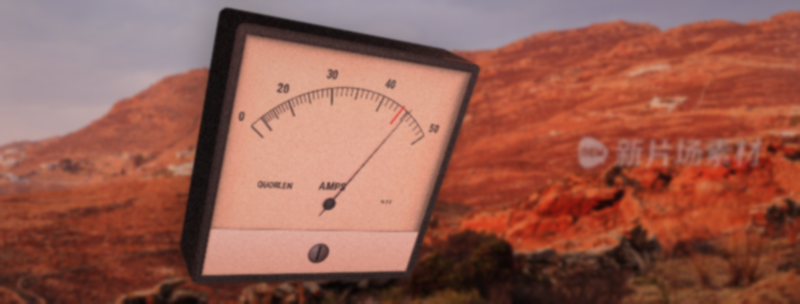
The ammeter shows 45 A
